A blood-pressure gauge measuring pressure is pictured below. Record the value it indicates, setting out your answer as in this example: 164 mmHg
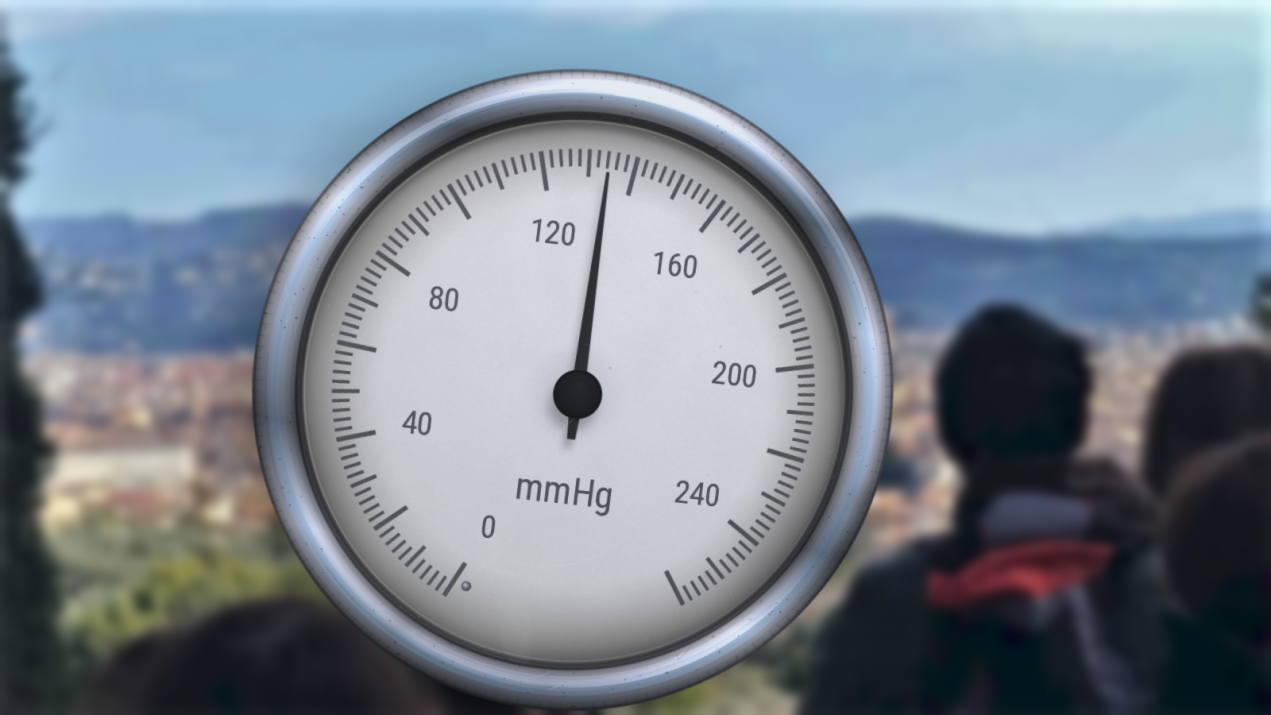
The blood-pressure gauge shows 134 mmHg
